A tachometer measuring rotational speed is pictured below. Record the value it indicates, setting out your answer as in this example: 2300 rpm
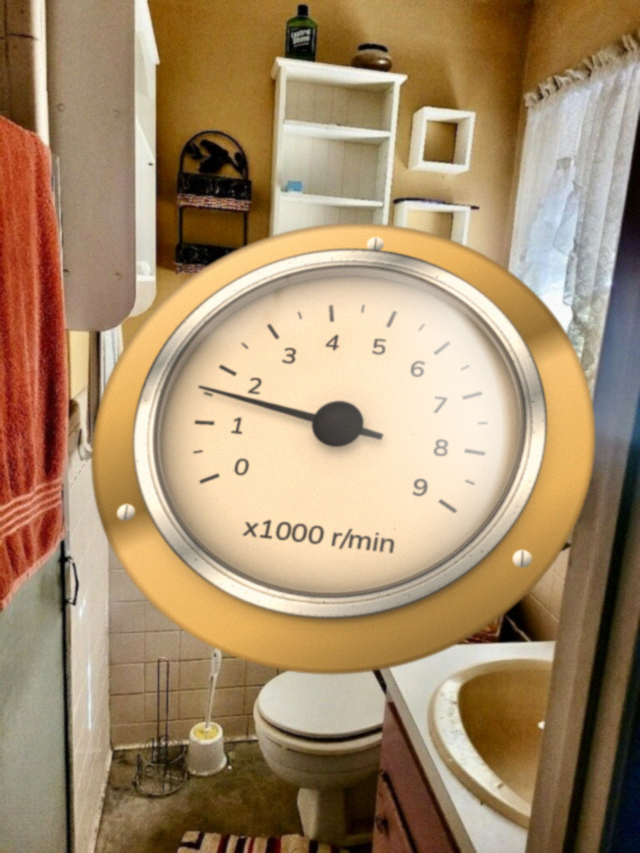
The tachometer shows 1500 rpm
